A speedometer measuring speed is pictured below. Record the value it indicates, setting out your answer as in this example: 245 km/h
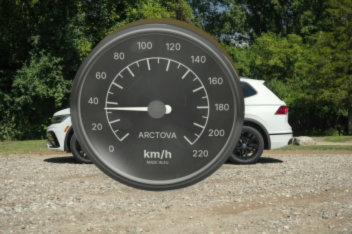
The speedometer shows 35 km/h
